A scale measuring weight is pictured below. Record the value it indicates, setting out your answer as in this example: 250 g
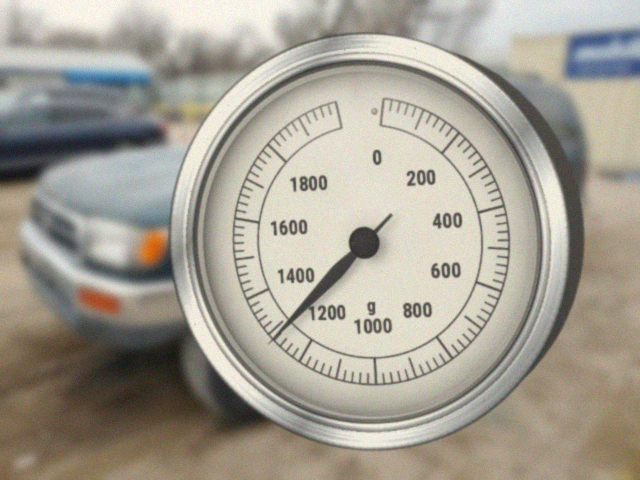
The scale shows 1280 g
